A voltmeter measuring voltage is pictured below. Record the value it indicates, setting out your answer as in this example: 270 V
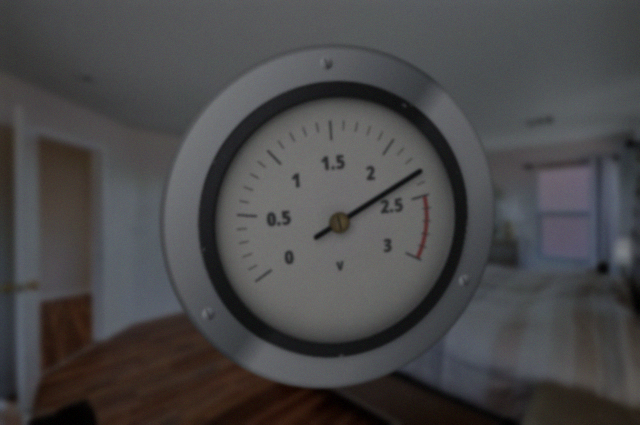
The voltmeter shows 2.3 V
